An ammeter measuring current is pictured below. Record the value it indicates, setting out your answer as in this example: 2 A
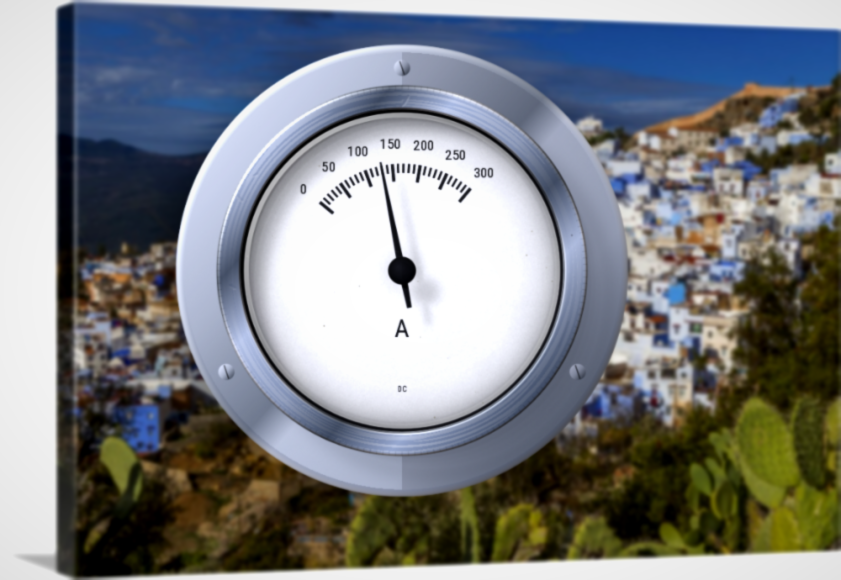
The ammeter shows 130 A
